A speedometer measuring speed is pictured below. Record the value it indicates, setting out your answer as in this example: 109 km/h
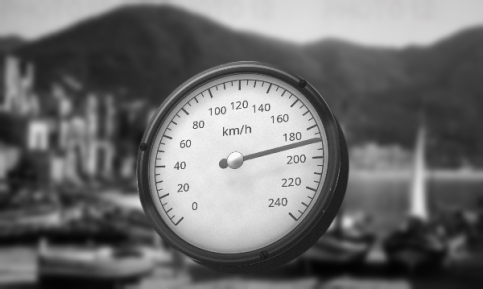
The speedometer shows 190 km/h
